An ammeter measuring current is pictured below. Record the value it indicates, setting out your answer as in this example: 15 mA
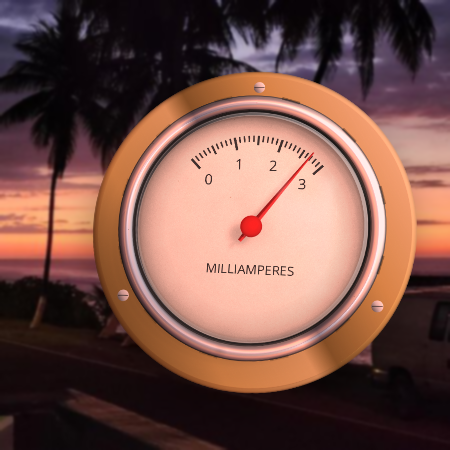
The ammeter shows 2.7 mA
